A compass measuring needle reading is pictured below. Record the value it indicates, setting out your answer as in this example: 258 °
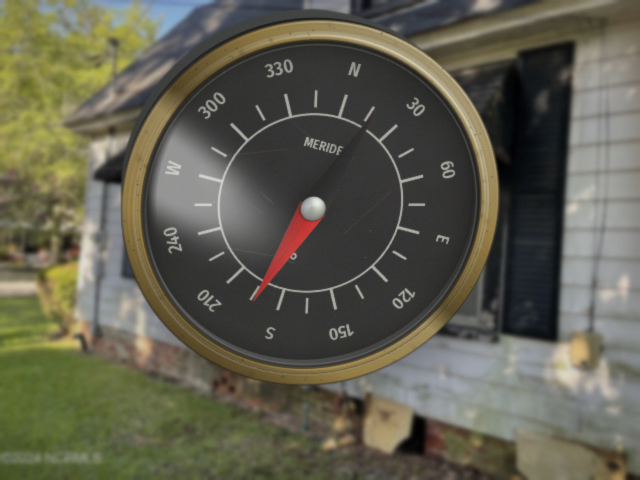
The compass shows 195 °
